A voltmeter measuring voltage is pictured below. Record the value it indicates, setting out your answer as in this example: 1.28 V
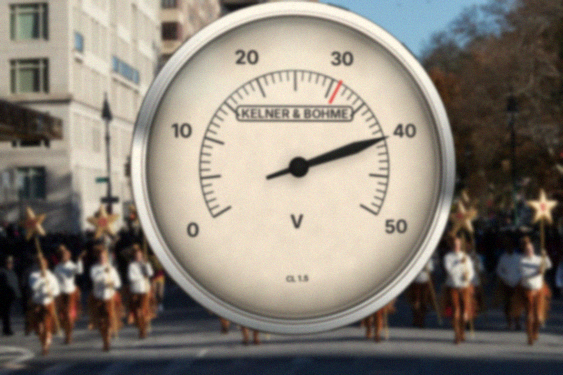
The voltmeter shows 40 V
